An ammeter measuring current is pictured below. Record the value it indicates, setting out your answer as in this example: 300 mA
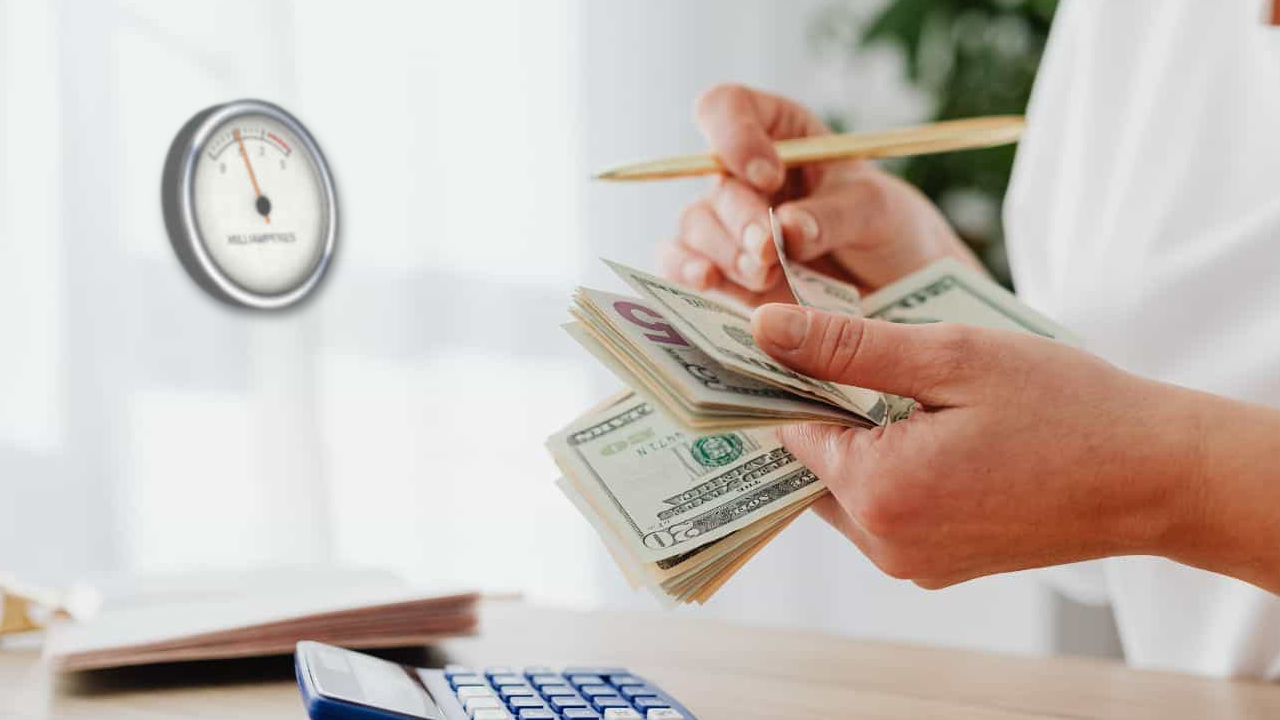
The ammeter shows 1 mA
